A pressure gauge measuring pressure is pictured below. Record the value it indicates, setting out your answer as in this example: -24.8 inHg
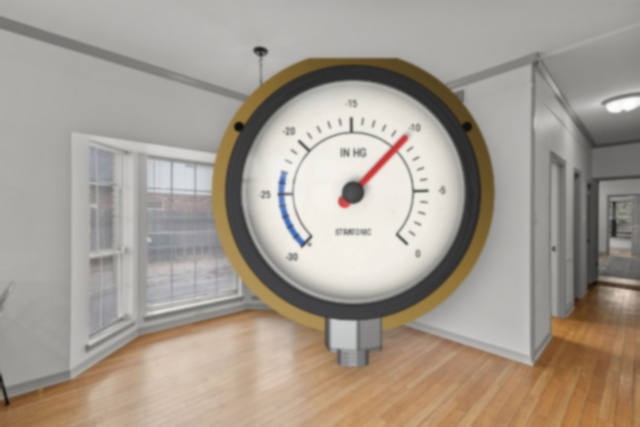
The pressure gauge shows -10 inHg
